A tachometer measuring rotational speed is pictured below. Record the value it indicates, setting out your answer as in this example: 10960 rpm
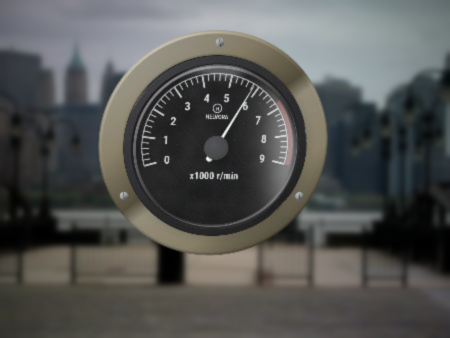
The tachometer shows 5800 rpm
